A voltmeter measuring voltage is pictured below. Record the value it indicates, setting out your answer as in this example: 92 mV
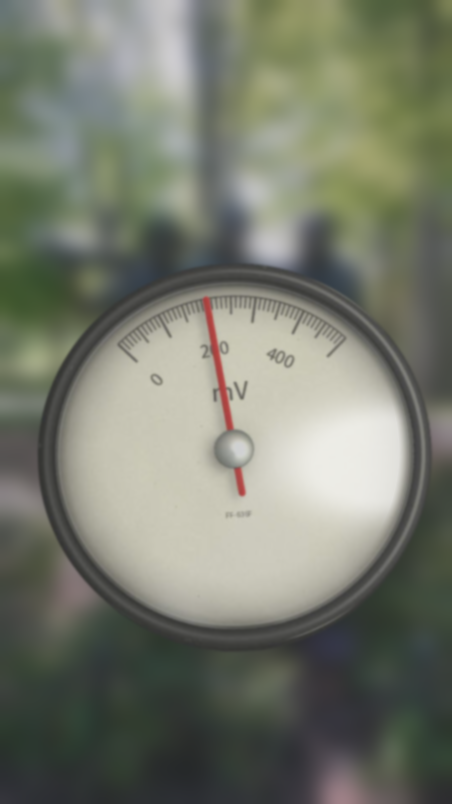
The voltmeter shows 200 mV
